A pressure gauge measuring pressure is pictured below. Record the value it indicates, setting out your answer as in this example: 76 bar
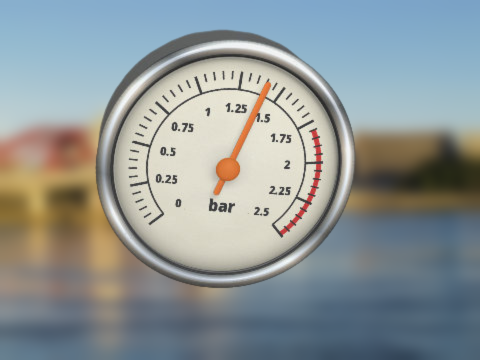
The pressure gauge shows 1.4 bar
